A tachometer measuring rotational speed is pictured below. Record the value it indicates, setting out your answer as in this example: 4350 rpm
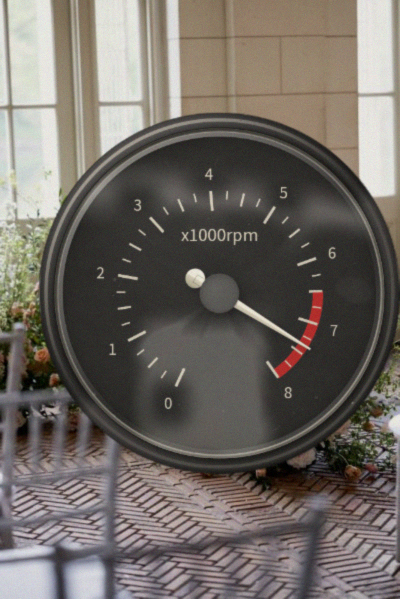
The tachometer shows 7375 rpm
